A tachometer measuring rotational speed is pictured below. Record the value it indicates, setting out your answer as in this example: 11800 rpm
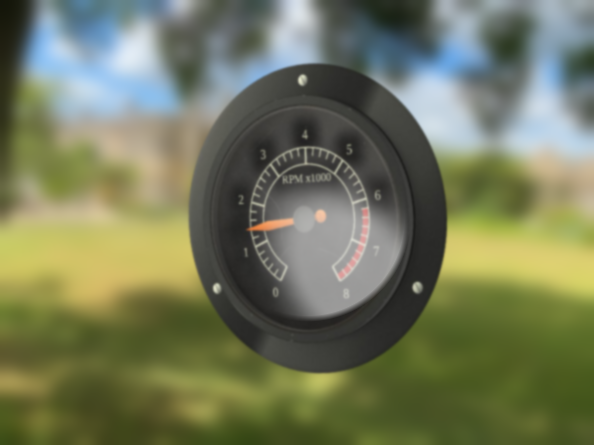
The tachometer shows 1400 rpm
